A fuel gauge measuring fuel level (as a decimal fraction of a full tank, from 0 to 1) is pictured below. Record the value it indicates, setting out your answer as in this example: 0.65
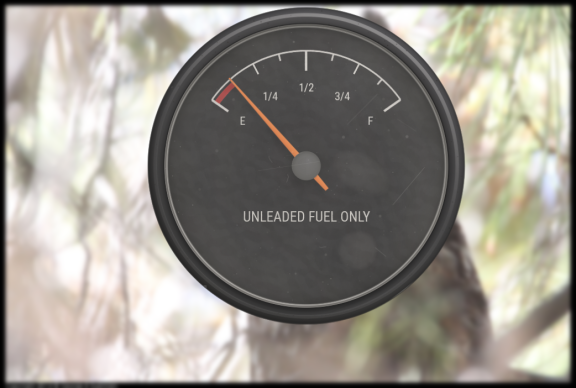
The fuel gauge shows 0.125
